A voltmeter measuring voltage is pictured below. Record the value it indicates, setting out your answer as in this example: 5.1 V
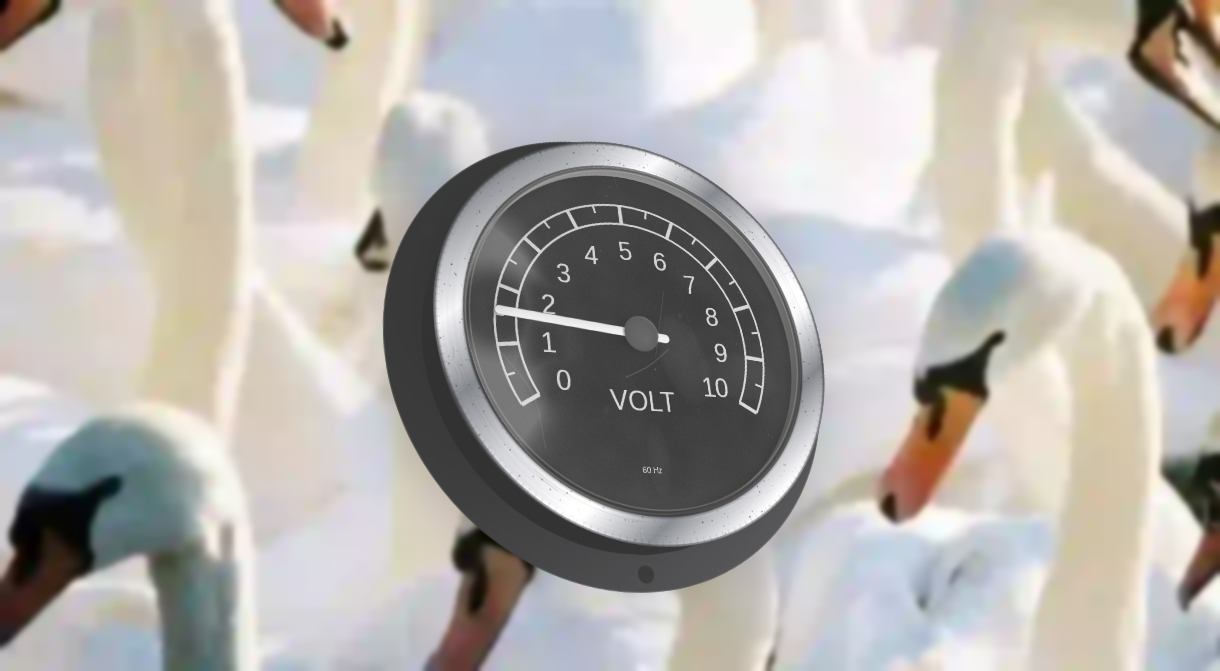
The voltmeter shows 1.5 V
